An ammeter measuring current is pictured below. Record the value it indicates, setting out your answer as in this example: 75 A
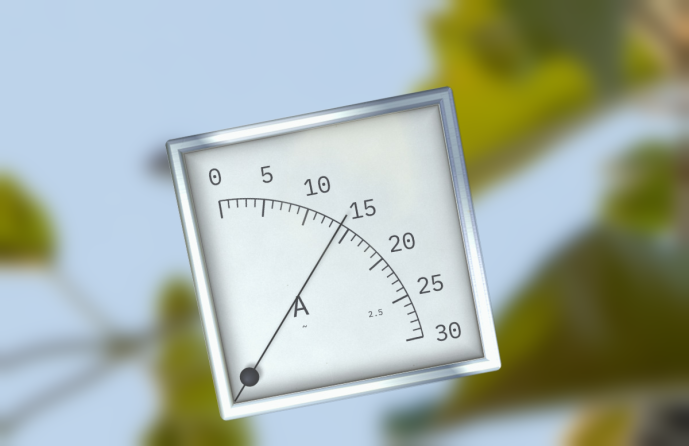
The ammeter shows 14 A
